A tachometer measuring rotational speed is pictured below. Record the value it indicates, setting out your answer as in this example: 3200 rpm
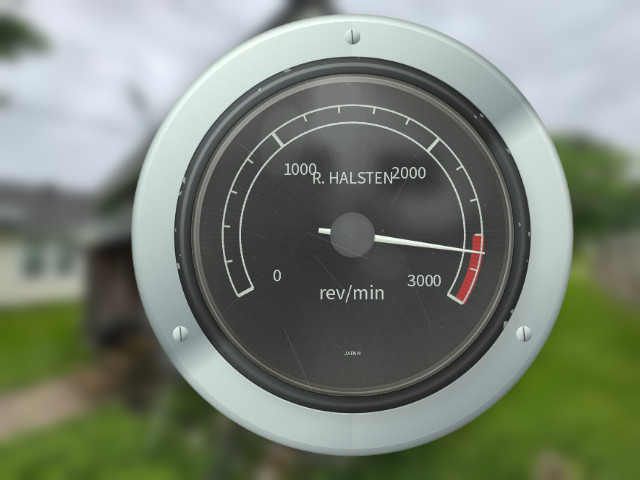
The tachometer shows 2700 rpm
